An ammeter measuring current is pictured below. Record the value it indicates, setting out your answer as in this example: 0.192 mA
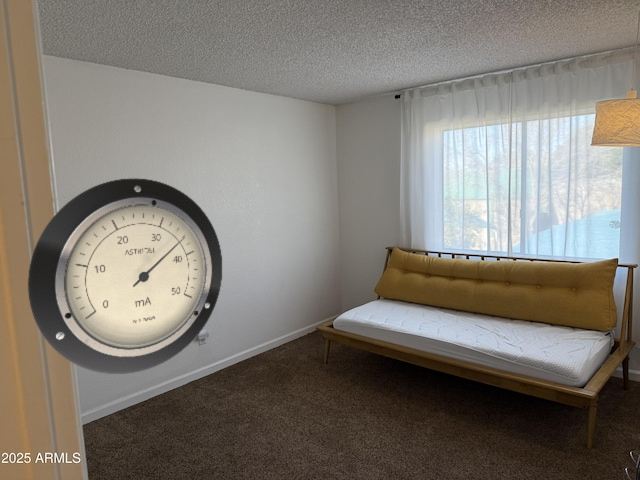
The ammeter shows 36 mA
